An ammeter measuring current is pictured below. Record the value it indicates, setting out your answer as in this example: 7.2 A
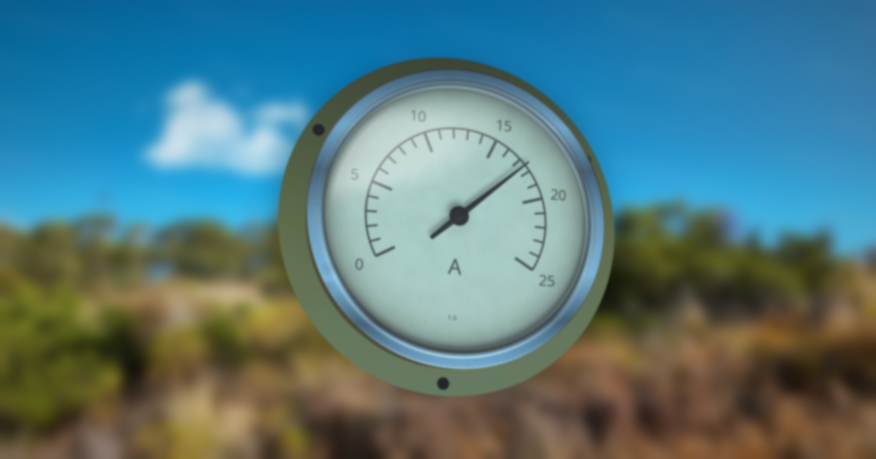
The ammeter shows 17.5 A
